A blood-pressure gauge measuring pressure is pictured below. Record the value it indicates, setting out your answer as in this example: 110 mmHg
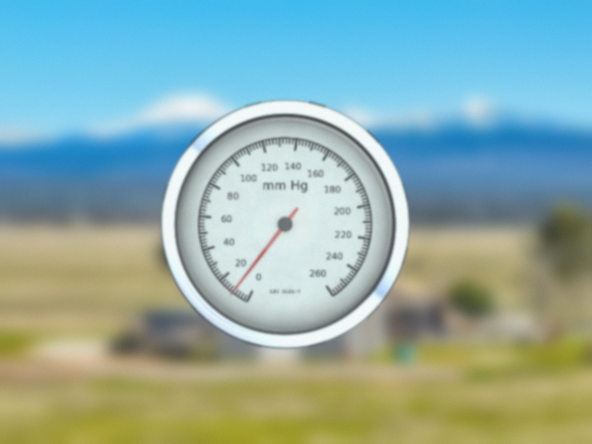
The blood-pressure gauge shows 10 mmHg
